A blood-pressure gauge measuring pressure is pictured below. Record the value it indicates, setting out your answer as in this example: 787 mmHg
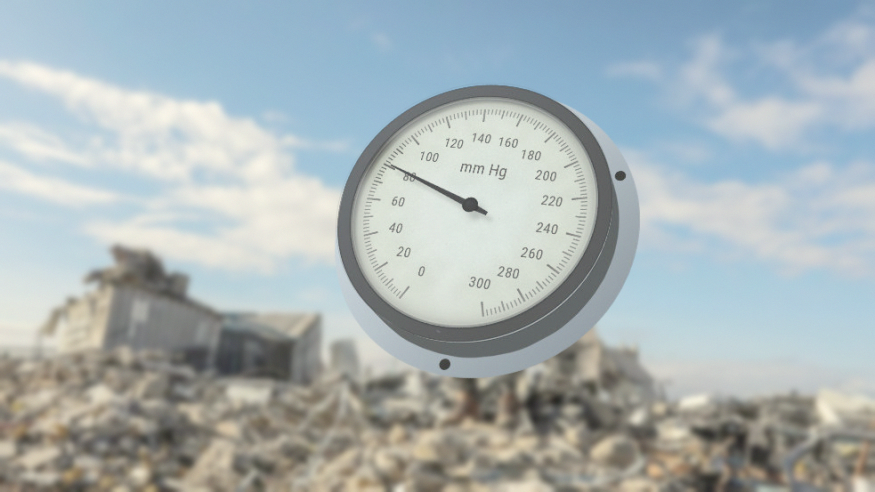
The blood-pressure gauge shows 80 mmHg
